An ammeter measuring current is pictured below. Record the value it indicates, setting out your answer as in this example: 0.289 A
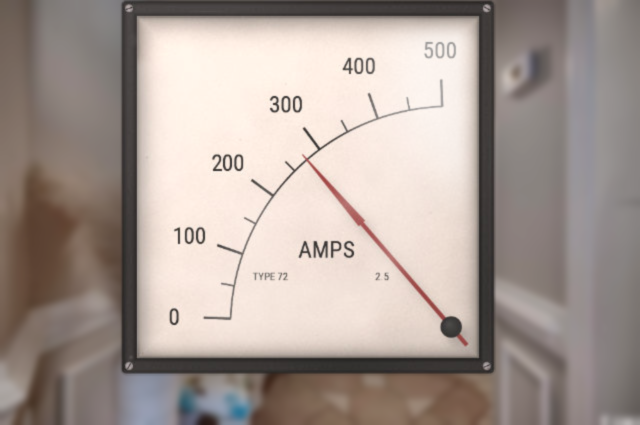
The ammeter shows 275 A
